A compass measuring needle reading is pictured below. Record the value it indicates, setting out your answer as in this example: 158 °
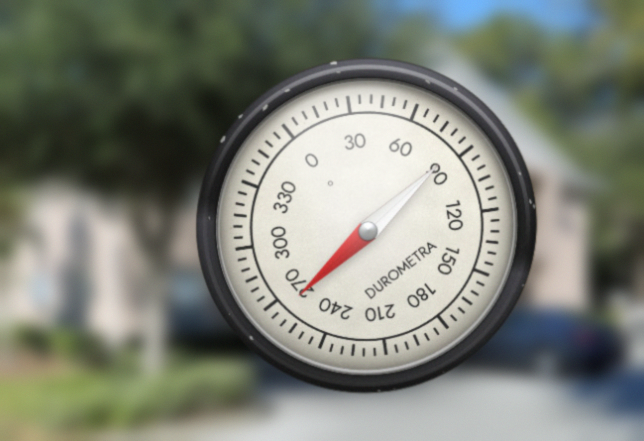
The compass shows 265 °
